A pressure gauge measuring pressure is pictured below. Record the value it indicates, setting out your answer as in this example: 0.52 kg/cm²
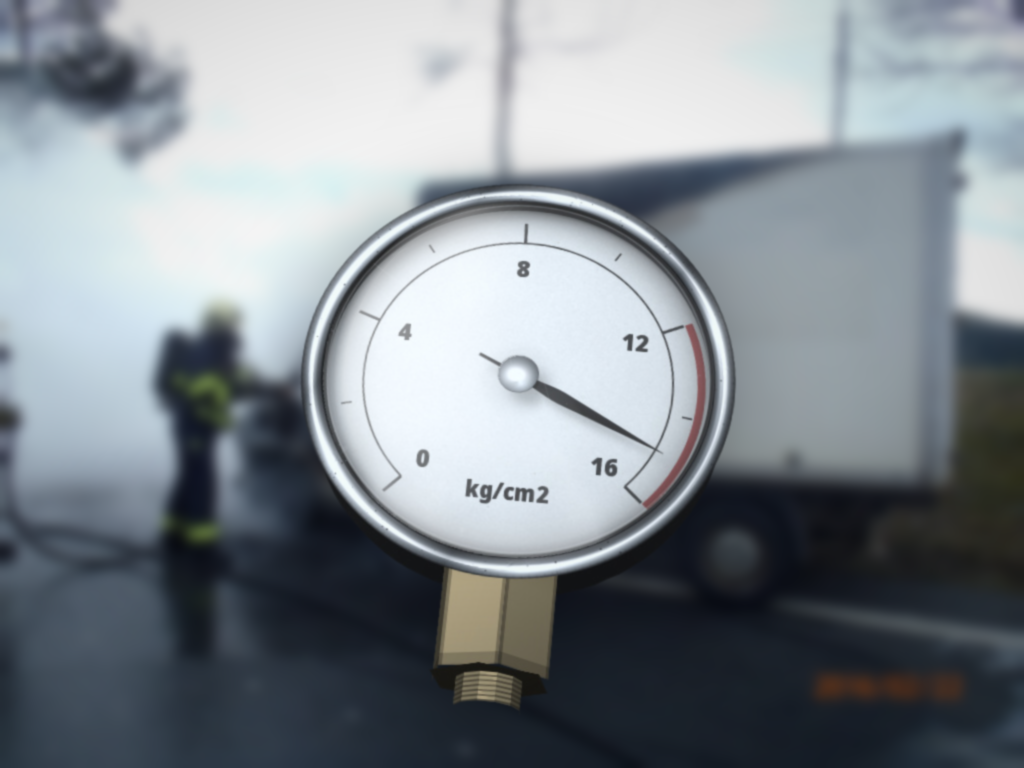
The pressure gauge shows 15 kg/cm²
